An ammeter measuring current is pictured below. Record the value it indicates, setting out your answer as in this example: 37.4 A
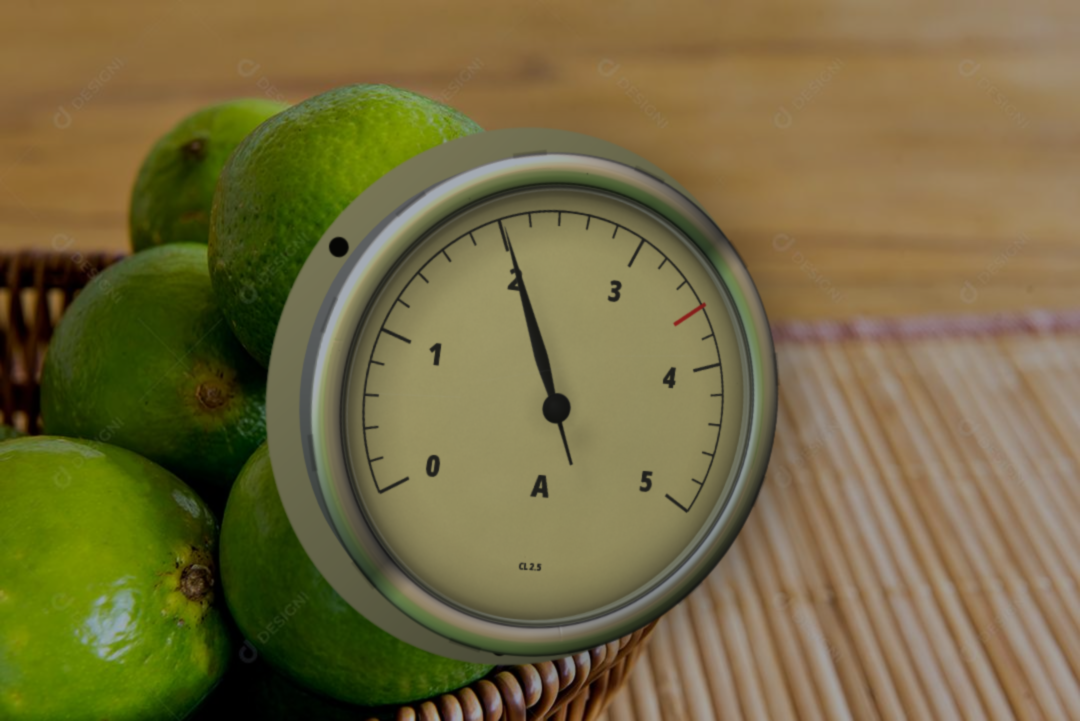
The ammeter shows 2 A
